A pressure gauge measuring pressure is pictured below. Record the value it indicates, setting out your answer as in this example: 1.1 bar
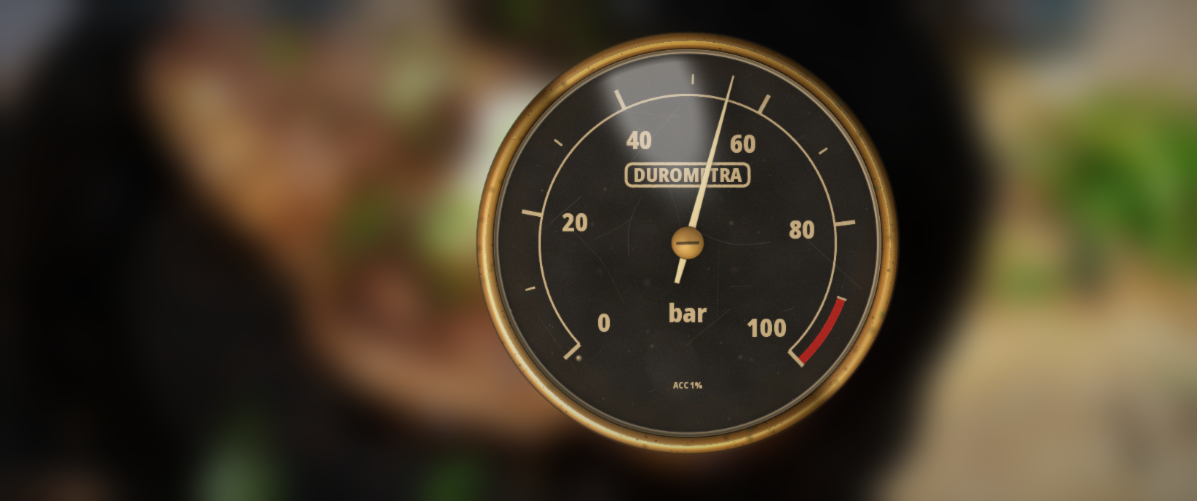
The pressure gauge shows 55 bar
